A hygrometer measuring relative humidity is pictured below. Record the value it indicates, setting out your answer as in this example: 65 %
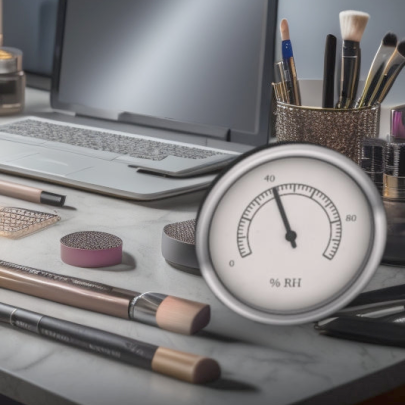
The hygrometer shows 40 %
